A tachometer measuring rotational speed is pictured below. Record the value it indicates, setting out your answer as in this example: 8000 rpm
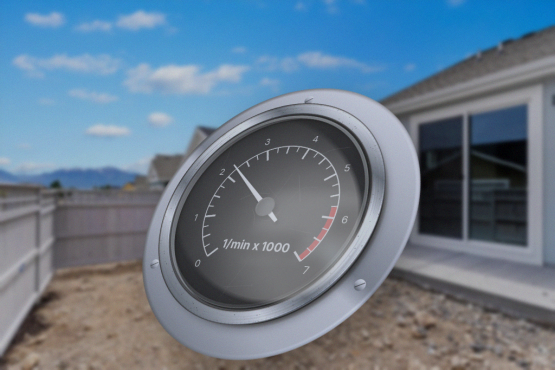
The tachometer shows 2250 rpm
